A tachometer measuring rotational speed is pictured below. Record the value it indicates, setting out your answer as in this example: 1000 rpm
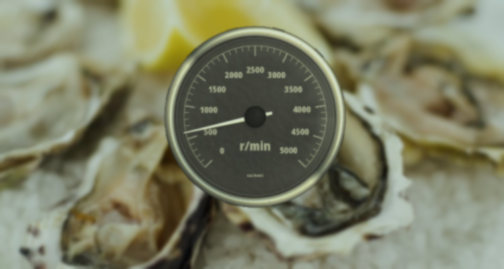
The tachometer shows 600 rpm
